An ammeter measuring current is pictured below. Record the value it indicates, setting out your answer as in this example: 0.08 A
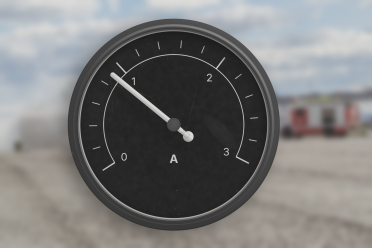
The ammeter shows 0.9 A
